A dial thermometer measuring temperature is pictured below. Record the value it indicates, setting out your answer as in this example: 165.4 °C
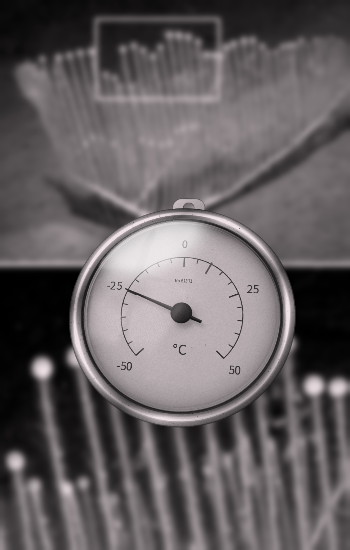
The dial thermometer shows -25 °C
